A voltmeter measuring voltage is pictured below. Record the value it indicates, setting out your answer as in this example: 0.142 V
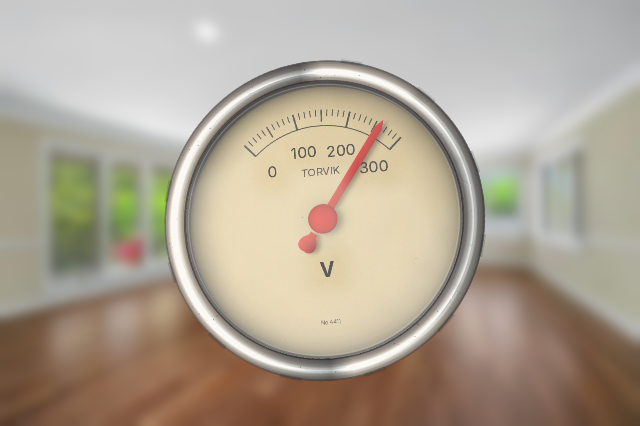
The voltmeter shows 260 V
